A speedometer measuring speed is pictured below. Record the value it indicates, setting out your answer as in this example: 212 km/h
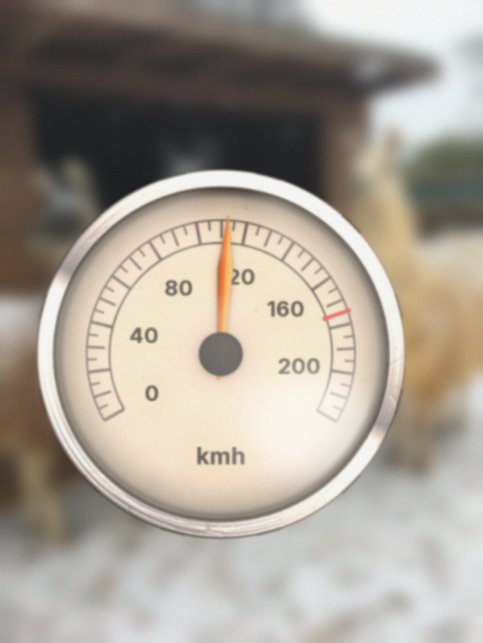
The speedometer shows 112.5 km/h
